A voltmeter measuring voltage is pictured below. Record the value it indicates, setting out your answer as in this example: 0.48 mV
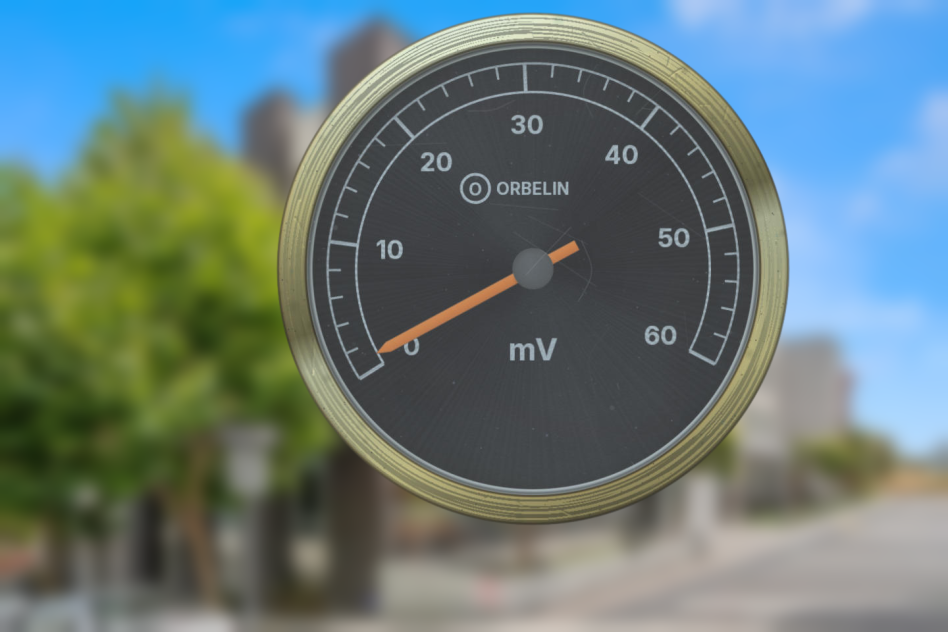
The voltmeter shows 1 mV
